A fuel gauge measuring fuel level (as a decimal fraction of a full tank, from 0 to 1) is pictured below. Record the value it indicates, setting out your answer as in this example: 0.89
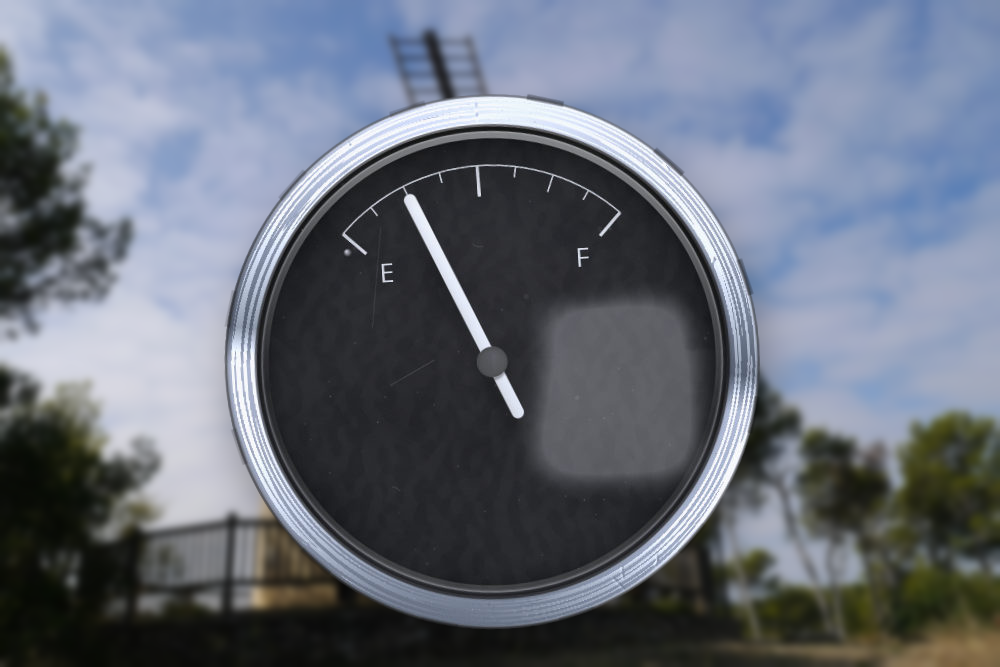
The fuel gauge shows 0.25
